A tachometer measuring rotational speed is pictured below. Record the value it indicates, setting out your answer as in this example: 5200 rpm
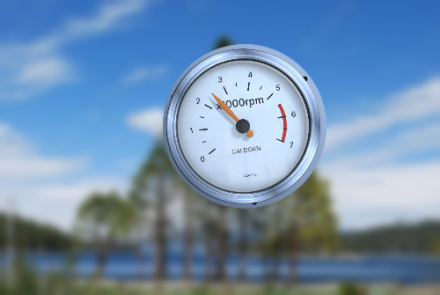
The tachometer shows 2500 rpm
